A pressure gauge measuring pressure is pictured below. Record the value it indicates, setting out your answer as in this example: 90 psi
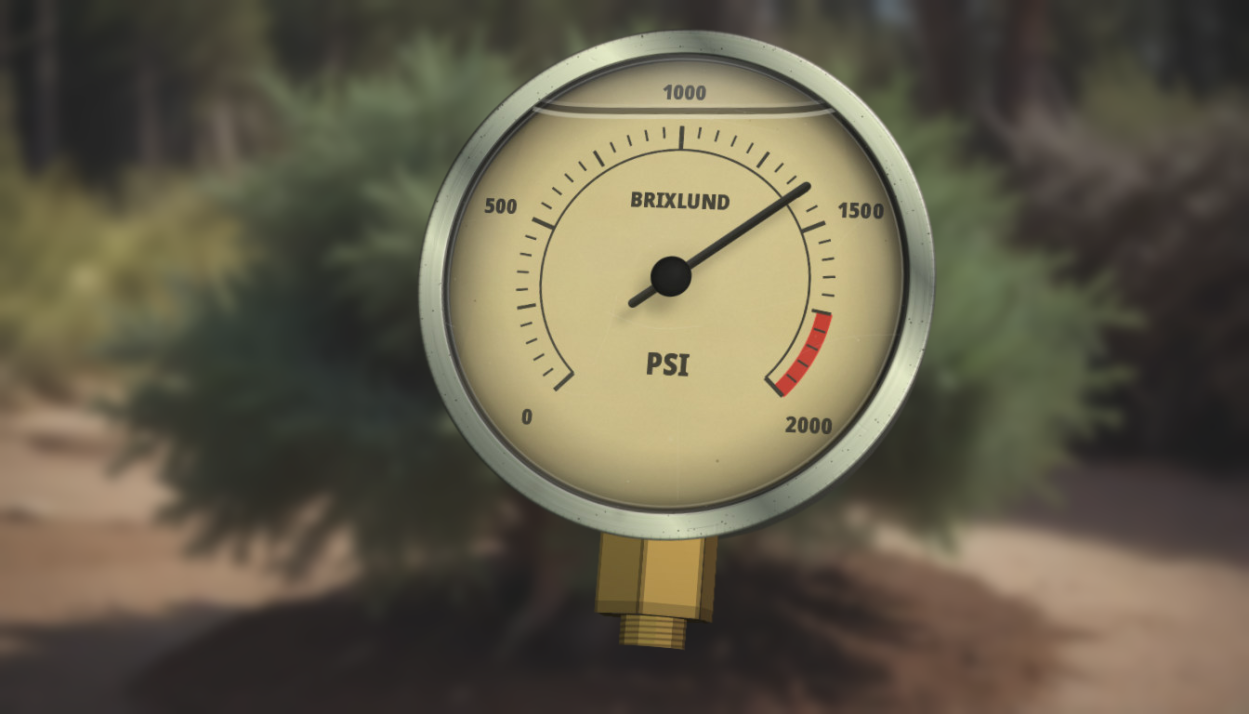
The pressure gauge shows 1400 psi
